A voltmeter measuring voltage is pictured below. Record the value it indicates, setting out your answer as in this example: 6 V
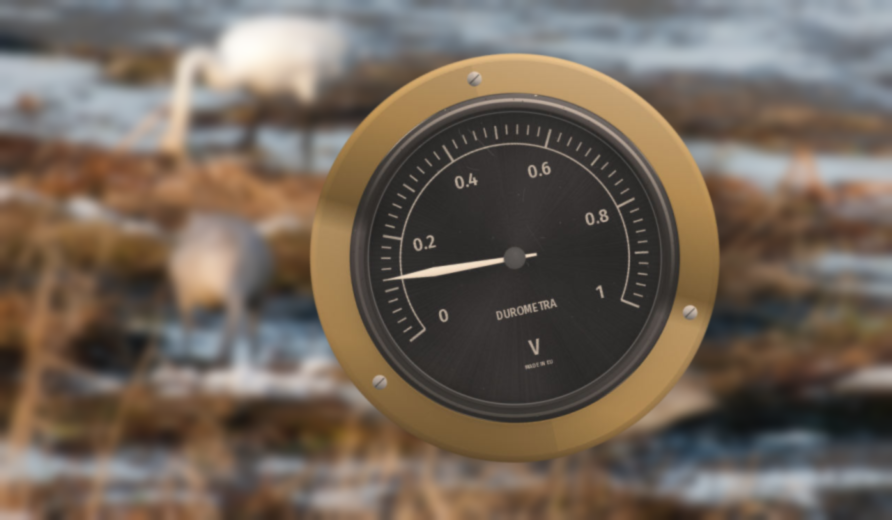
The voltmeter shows 0.12 V
